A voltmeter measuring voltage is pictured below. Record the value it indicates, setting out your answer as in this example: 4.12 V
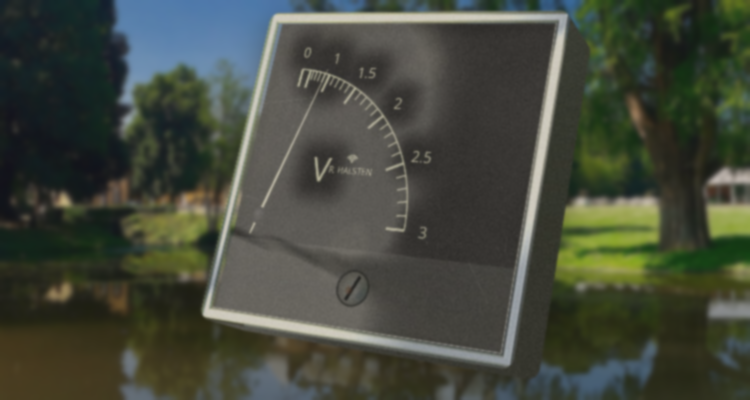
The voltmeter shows 1 V
